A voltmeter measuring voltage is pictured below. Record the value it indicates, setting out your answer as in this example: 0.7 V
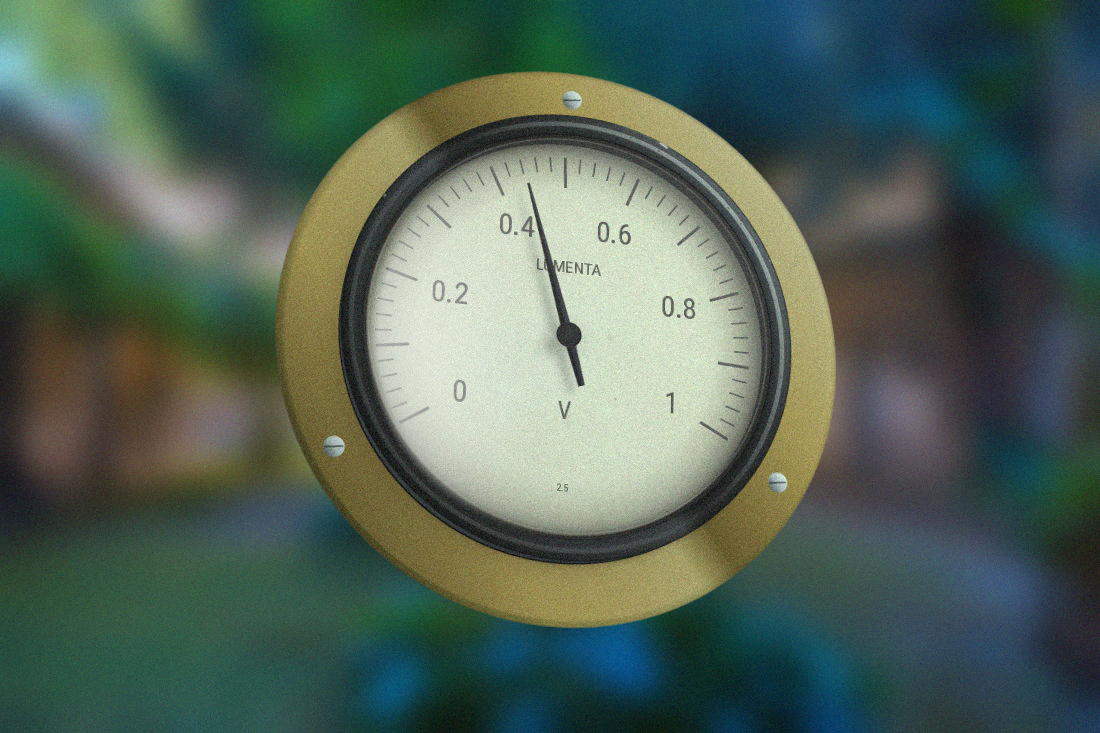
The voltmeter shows 0.44 V
